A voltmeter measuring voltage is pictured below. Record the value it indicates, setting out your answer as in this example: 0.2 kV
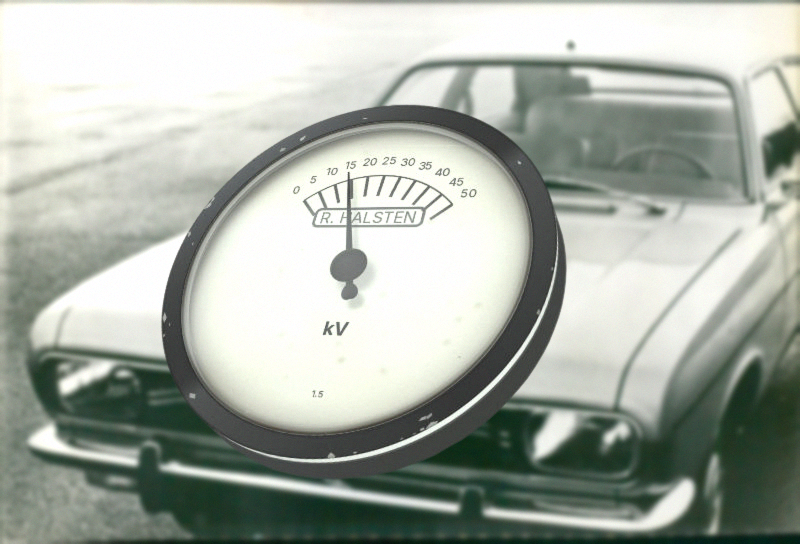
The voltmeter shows 15 kV
